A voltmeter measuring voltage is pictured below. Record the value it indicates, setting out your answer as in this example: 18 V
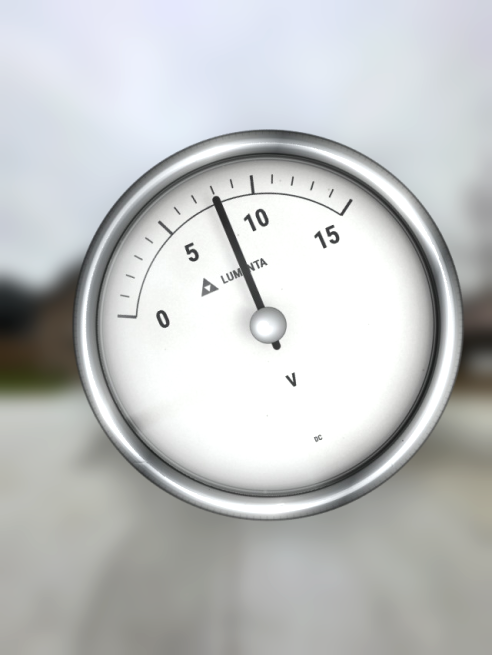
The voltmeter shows 8 V
